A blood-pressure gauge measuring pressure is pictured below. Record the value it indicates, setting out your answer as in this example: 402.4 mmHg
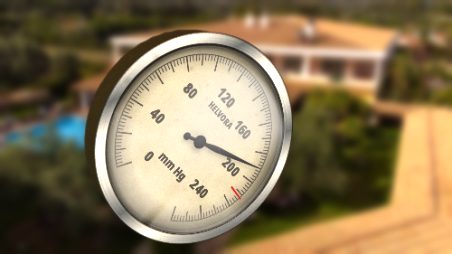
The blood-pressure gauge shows 190 mmHg
